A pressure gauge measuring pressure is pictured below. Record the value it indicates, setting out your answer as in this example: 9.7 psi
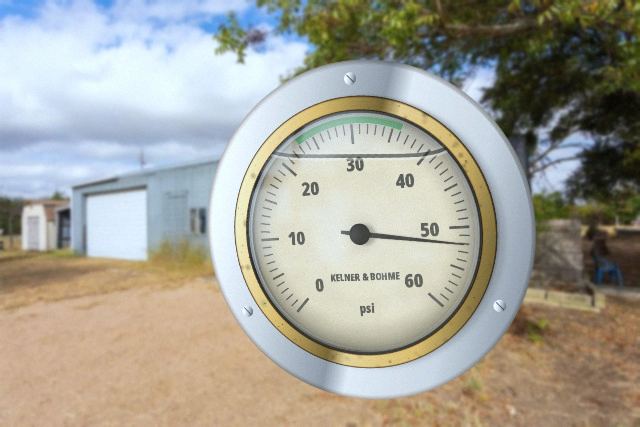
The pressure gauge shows 52 psi
